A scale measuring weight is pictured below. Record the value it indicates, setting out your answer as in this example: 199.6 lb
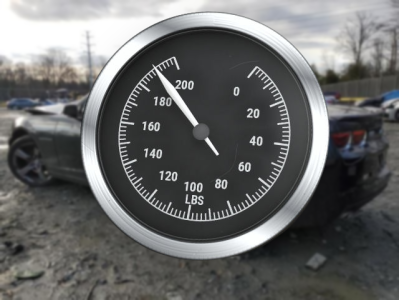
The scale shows 190 lb
